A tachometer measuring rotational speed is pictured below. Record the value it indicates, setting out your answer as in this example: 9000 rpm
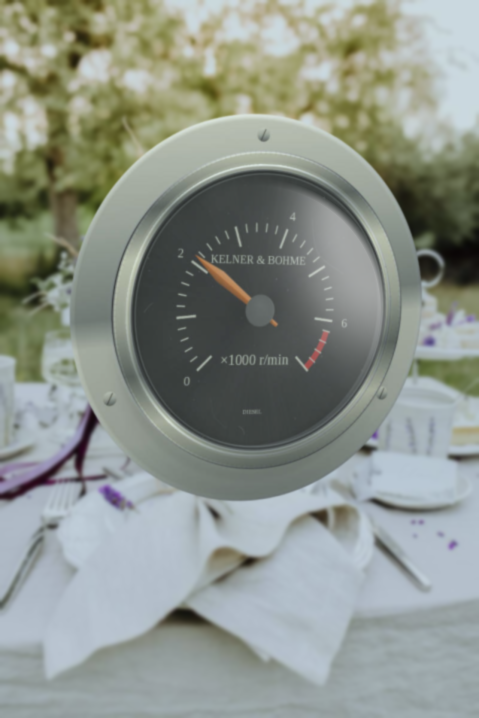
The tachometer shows 2100 rpm
